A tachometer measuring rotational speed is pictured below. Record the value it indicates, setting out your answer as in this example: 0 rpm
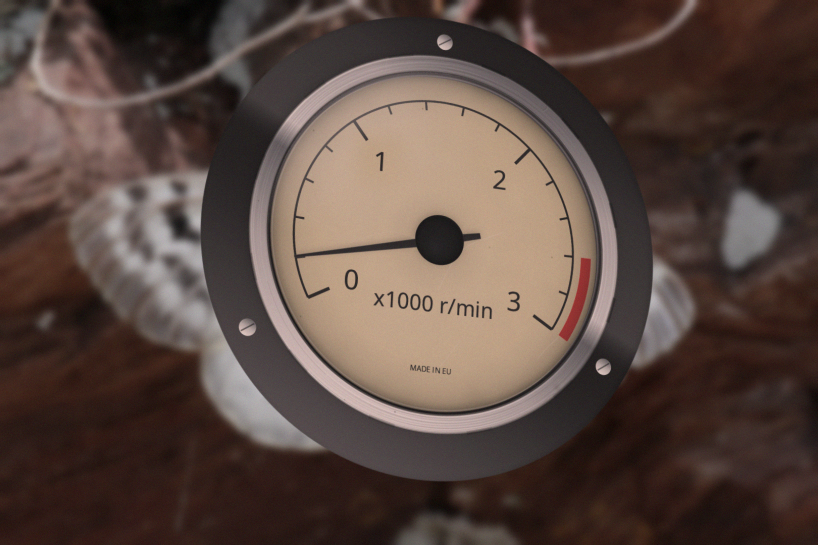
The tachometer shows 200 rpm
